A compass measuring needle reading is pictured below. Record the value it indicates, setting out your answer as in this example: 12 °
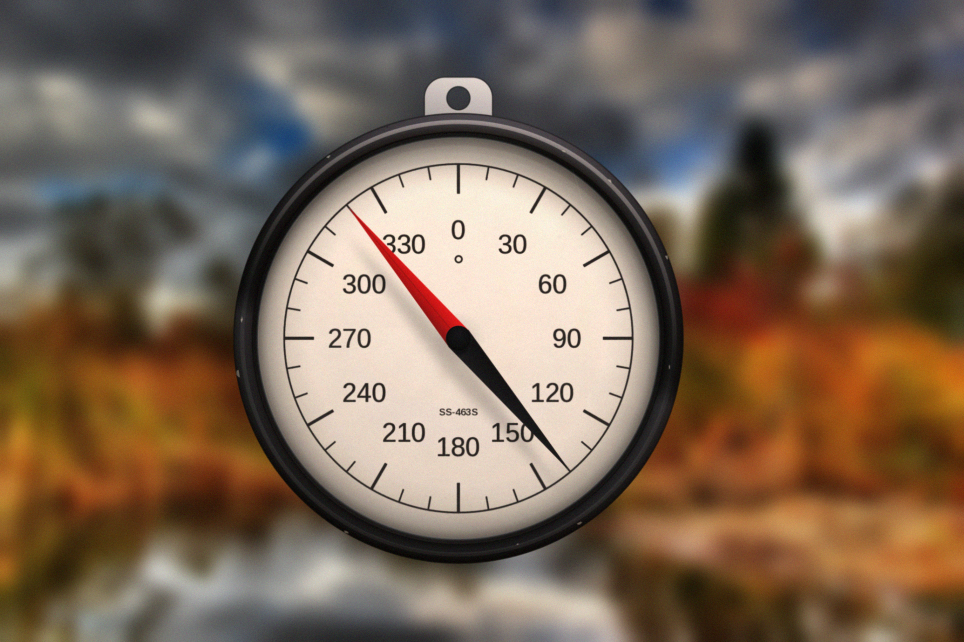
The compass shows 320 °
